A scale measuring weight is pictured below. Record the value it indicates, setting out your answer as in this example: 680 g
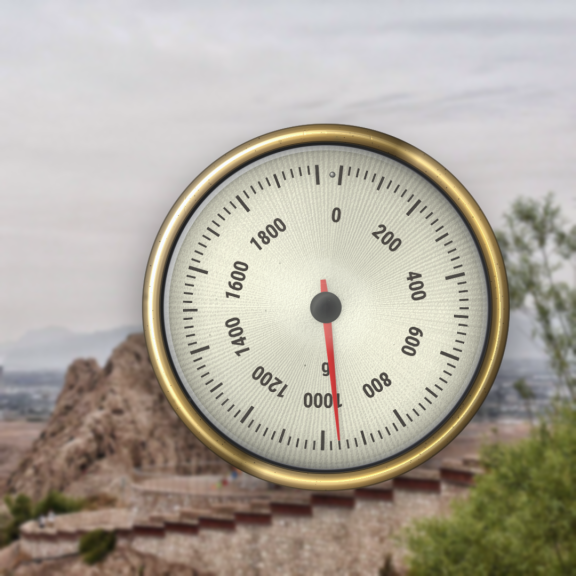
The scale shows 960 g
